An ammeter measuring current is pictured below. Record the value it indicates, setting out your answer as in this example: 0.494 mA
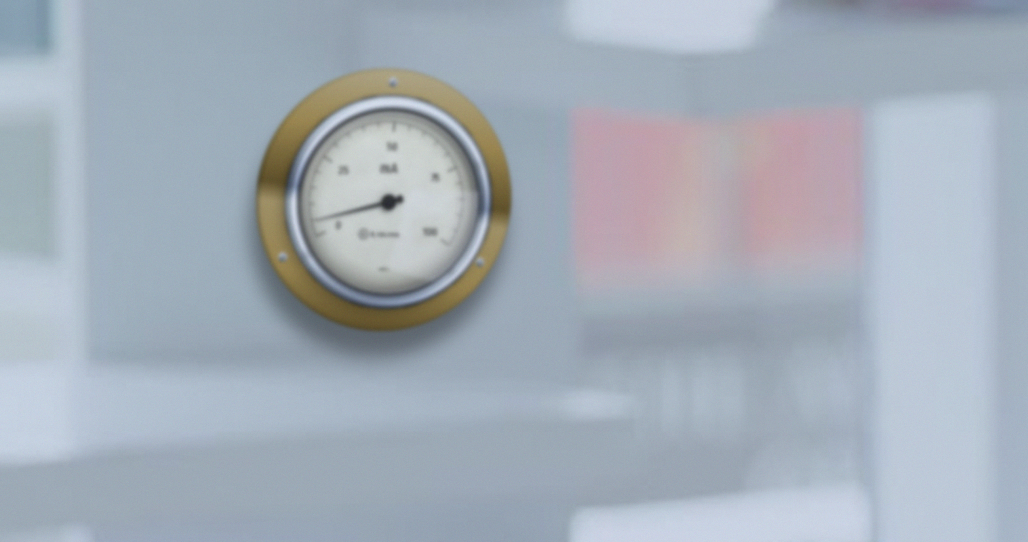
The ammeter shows 5 mA
